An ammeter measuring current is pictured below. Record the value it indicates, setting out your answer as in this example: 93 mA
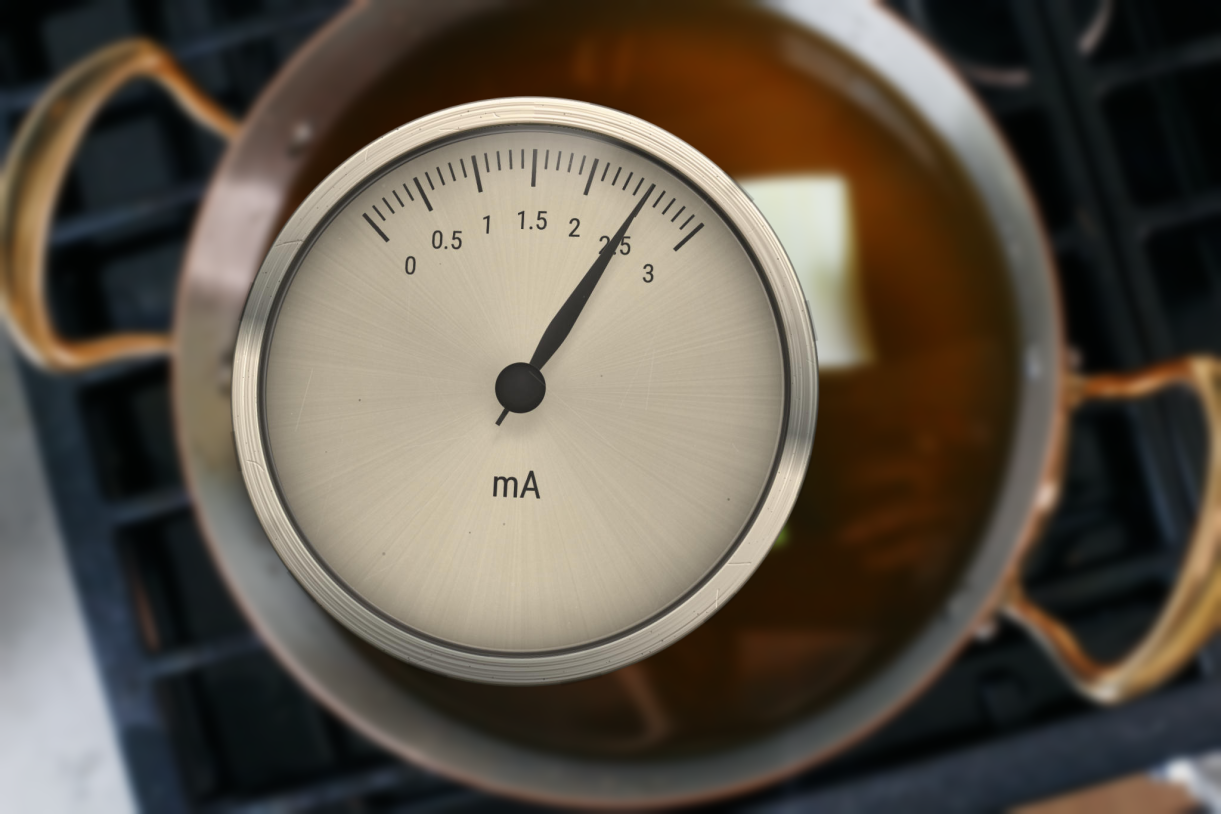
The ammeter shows 2.5 mA
